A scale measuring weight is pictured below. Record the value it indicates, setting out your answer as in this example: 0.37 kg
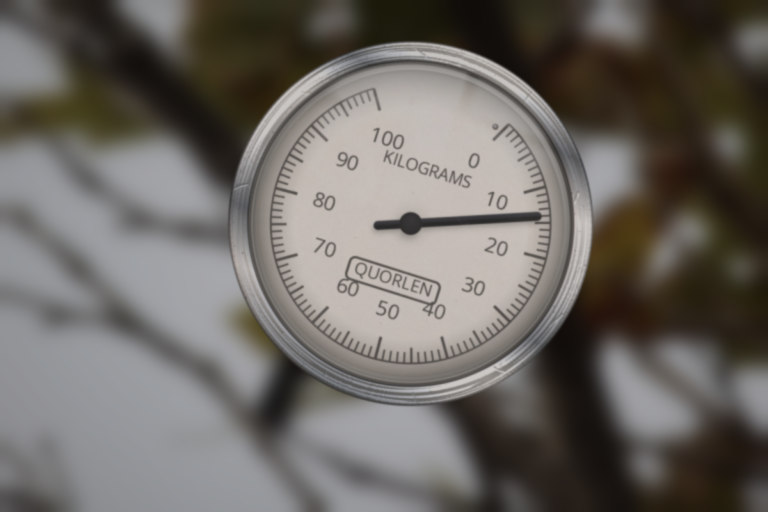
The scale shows 14 kg
